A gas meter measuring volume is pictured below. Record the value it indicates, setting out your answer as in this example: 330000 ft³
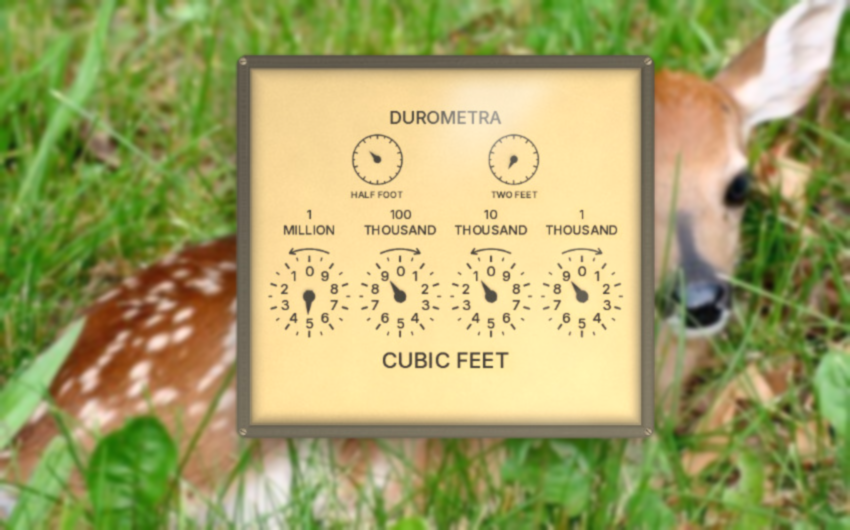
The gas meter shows 490900 ft³
